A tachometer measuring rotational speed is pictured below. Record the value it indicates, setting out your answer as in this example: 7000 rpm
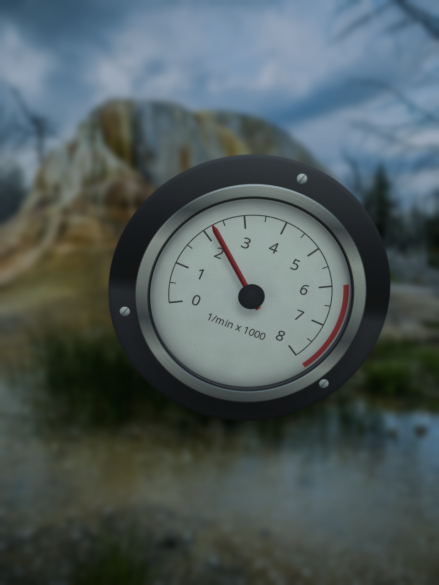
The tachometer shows 2250 rpm
